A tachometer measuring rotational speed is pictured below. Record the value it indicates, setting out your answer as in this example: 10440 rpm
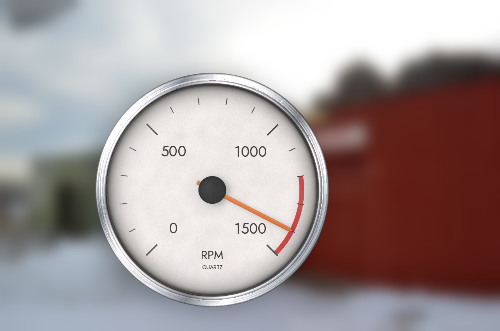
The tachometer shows 1400 rpm
